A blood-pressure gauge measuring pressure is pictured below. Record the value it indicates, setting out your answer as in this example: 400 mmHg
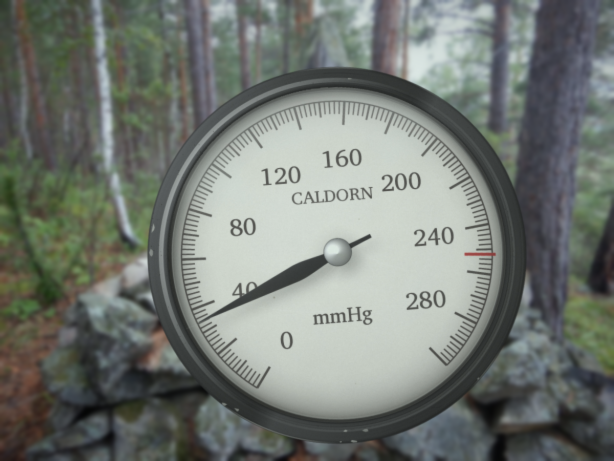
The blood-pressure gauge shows 34 mmHg
